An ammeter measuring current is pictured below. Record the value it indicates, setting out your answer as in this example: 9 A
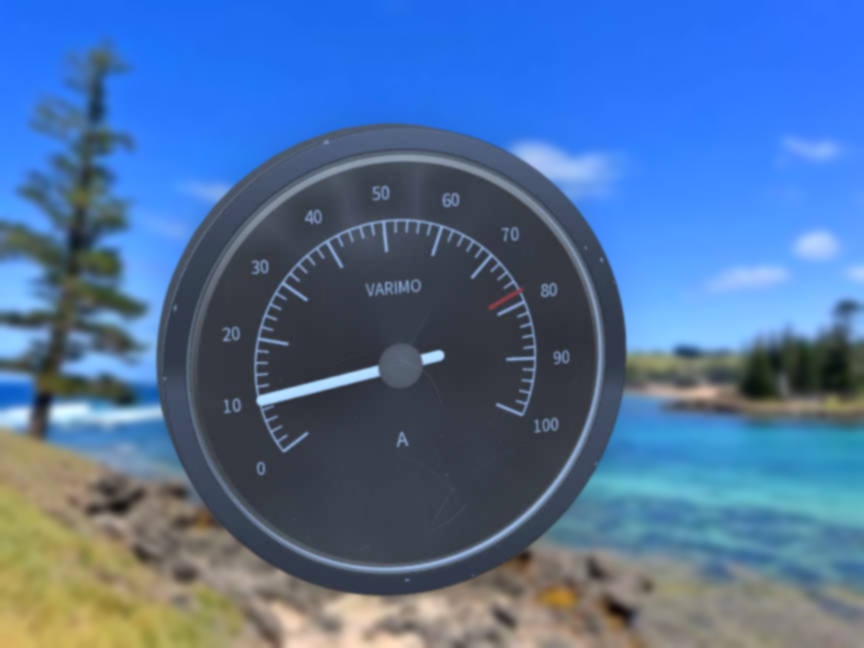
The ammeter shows 10 A
